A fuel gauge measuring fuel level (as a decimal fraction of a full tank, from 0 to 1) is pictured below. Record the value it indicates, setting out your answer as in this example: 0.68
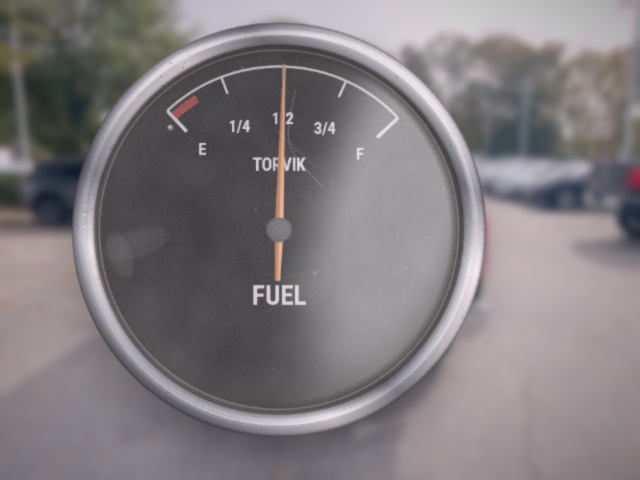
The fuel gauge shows 0.5
